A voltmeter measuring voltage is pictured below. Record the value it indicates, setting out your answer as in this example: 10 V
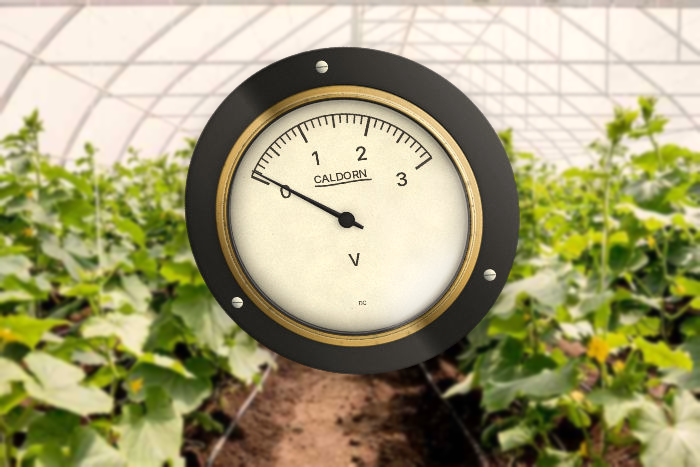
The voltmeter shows 0.1 V
